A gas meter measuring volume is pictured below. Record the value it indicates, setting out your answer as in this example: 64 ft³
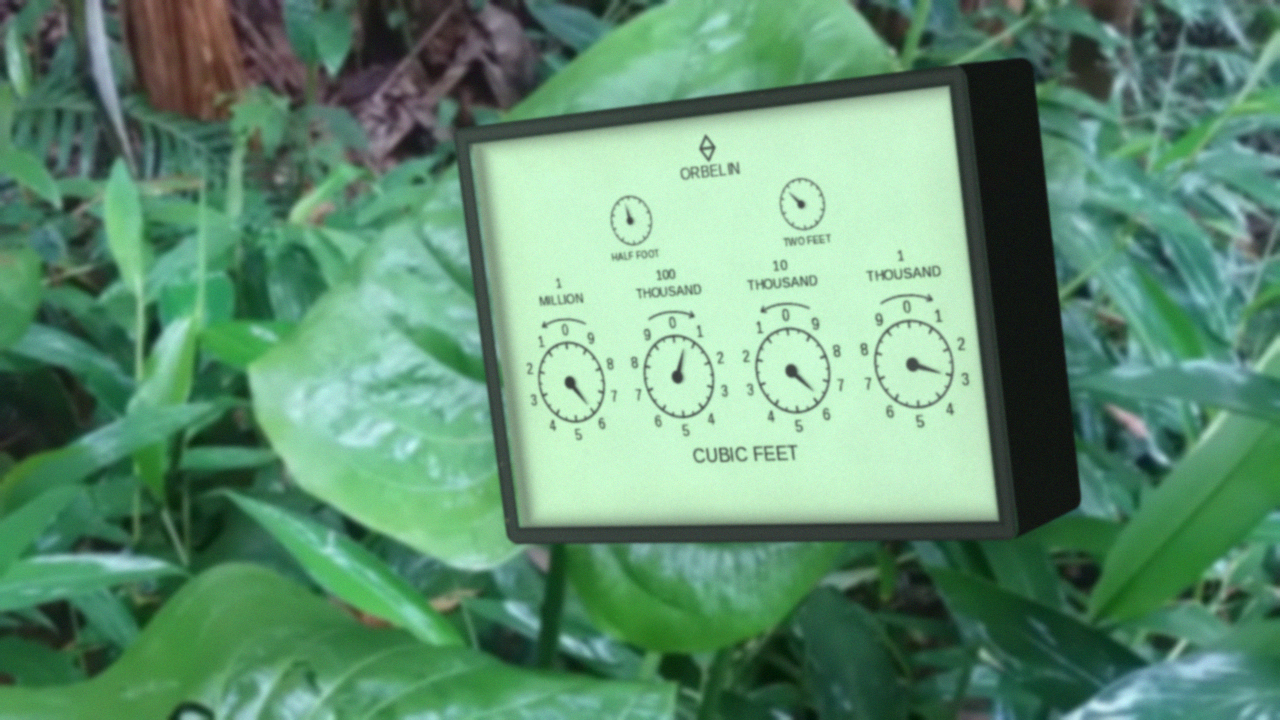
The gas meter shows 606300 ft³
